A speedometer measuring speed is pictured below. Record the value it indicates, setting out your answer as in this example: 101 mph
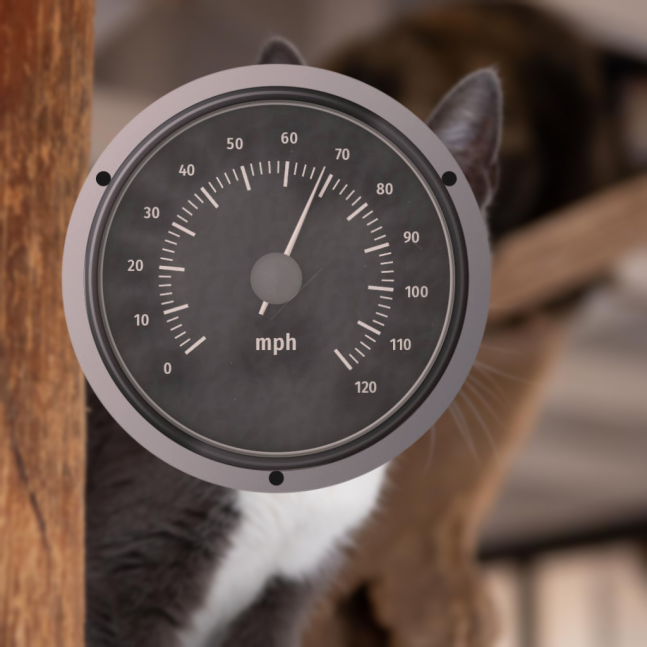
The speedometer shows 68 mph
